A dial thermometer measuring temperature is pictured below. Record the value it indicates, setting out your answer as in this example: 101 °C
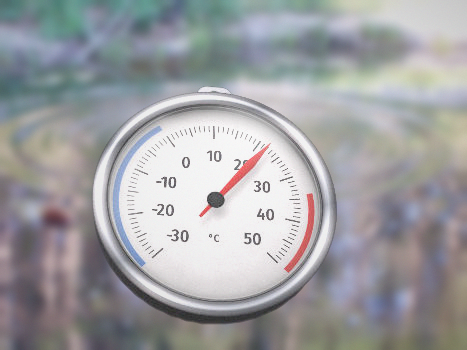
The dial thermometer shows 22 °C
